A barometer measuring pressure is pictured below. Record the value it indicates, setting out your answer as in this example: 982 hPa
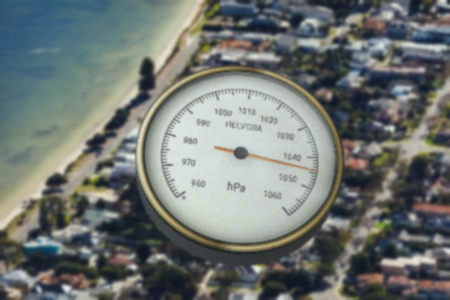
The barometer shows 1045 hPa
